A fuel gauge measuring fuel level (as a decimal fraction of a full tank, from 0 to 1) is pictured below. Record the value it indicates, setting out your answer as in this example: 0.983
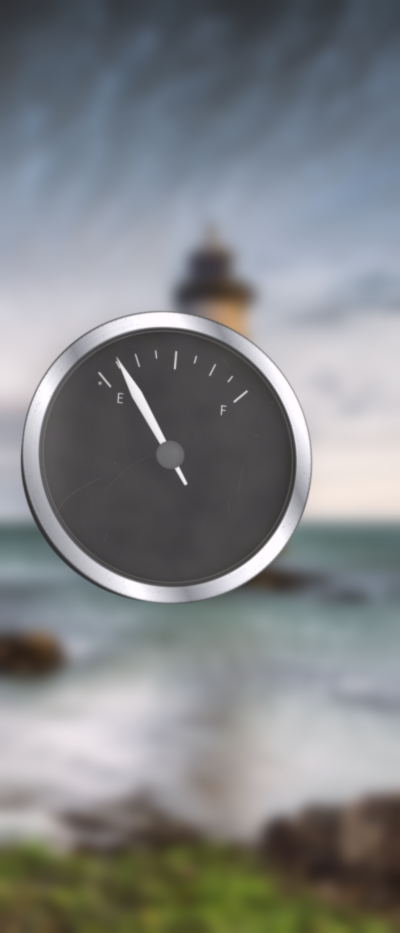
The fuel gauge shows 0.125
